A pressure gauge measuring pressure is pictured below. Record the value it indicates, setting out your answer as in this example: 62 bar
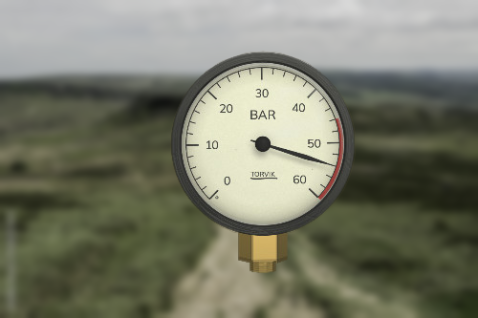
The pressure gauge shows 54 bar
